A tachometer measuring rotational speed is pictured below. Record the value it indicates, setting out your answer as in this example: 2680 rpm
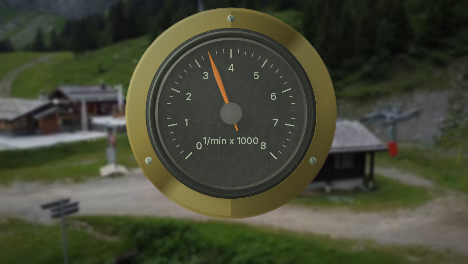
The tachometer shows 3400 rpm
